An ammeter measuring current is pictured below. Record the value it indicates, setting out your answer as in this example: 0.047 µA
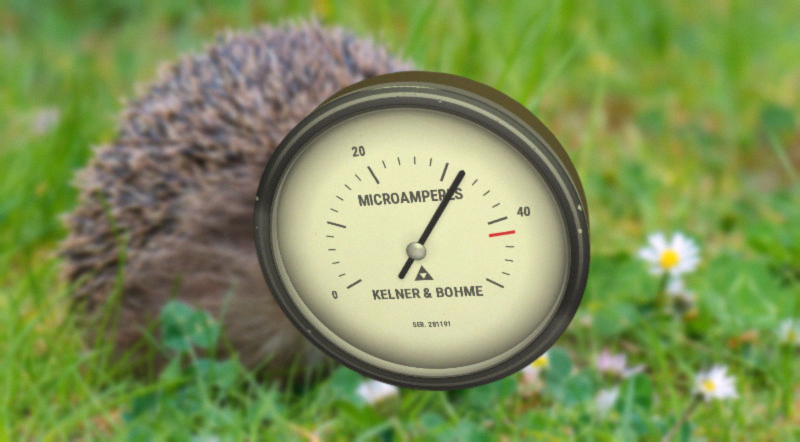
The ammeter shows 32 µA
